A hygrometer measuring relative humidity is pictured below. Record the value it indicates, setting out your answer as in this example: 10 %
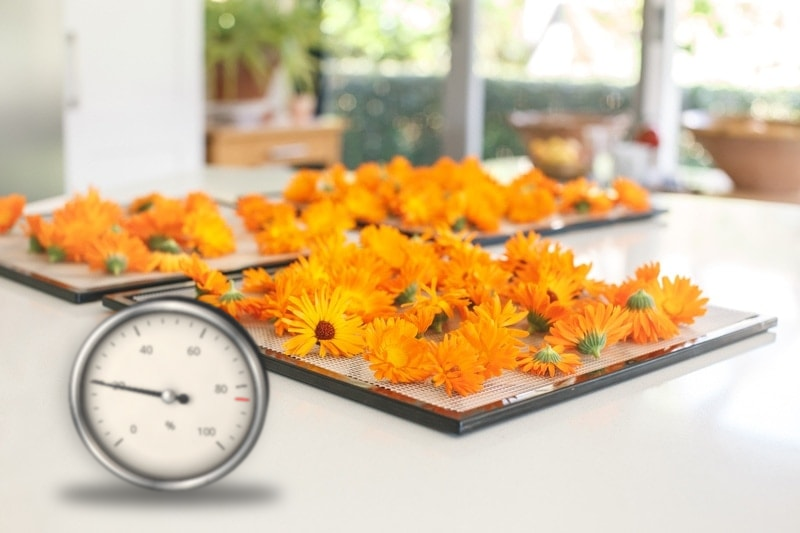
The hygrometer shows 20 %
